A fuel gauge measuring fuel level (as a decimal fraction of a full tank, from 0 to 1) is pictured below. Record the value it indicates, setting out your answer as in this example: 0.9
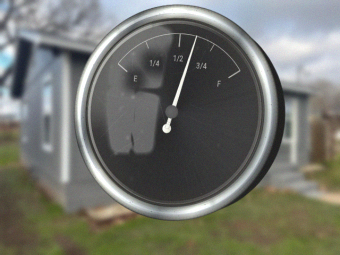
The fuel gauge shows 0.625
